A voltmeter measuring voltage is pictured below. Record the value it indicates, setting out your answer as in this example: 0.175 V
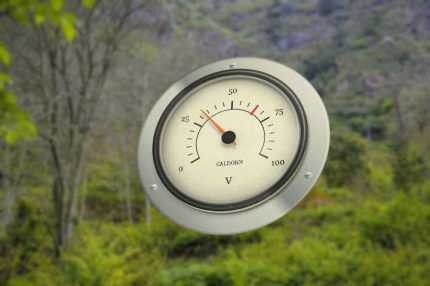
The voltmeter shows 32.5 V
